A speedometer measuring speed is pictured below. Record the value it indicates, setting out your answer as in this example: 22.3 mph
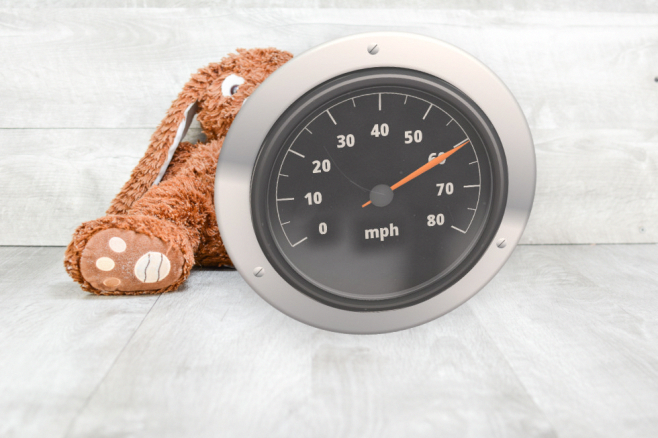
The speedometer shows 60 mph
